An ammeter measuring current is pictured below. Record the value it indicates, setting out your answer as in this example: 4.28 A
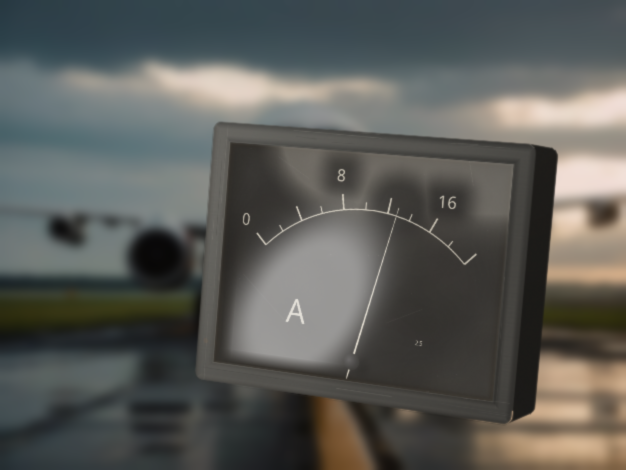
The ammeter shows 13 A
